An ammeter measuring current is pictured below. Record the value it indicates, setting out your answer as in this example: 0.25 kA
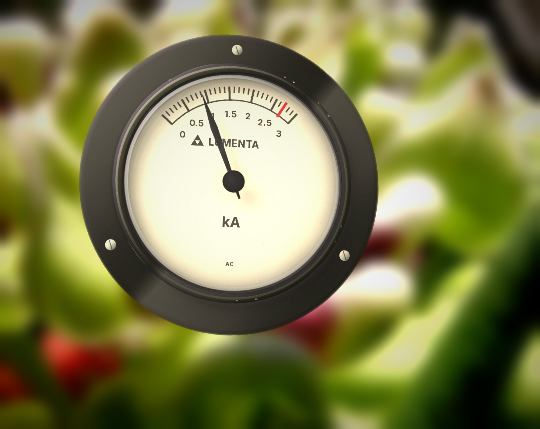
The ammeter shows 0.9 kA
